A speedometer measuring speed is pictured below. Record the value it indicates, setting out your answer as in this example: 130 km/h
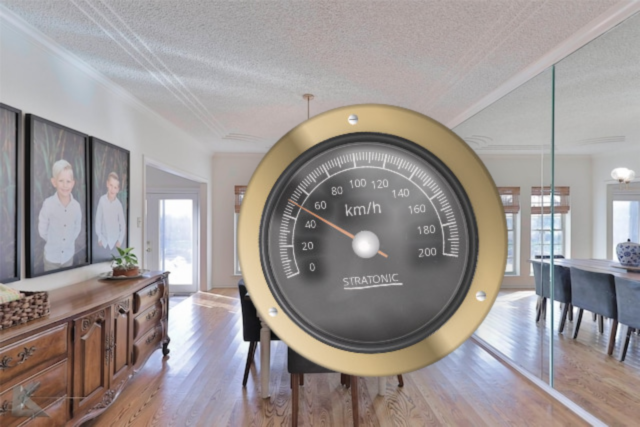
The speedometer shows 50 km/h
